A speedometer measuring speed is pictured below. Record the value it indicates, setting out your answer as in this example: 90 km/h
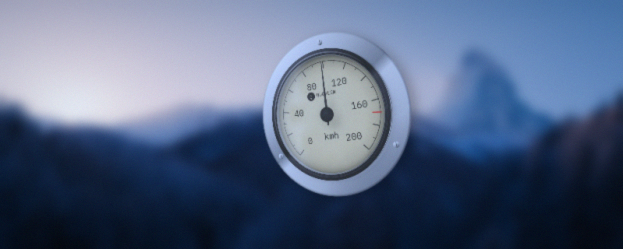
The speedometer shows 100 km/h
